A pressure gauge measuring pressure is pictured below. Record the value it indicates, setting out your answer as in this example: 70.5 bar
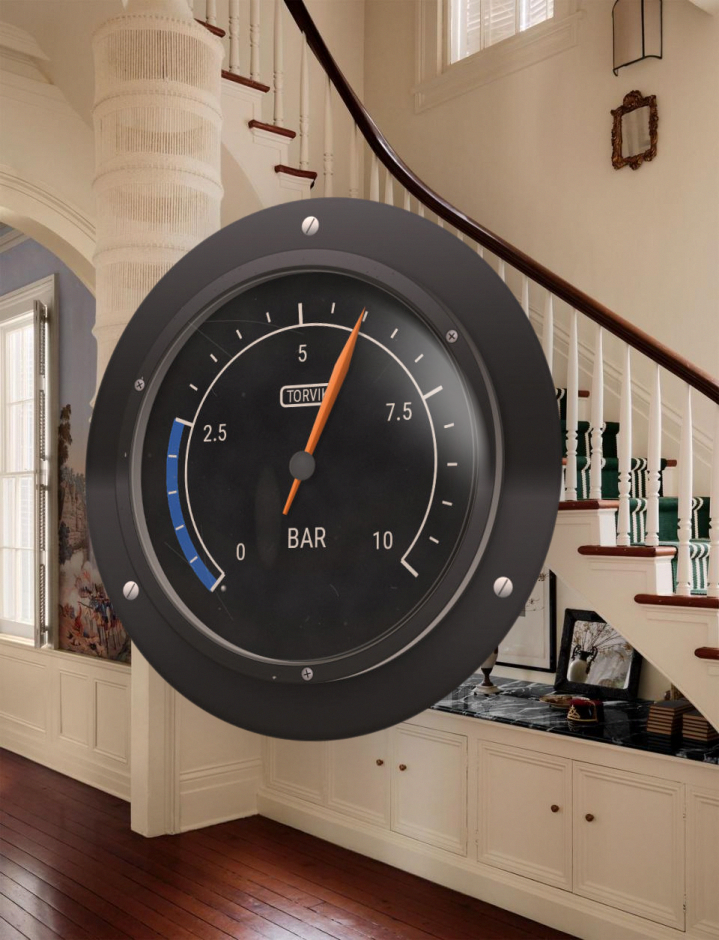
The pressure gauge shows 6 bar
